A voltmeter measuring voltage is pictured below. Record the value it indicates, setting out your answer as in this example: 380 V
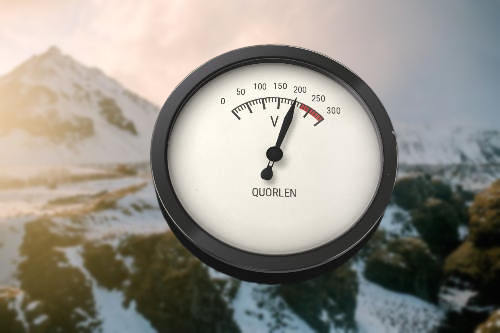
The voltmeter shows 200 V
